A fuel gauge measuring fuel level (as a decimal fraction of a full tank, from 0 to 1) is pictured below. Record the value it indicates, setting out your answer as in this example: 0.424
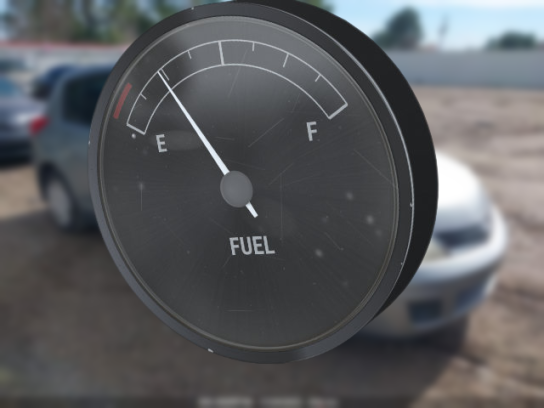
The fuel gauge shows 0.25
